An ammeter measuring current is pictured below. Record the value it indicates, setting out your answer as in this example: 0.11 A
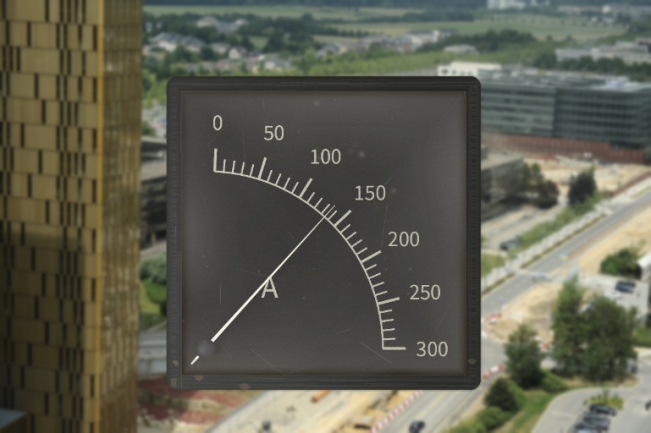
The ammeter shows 135 A
